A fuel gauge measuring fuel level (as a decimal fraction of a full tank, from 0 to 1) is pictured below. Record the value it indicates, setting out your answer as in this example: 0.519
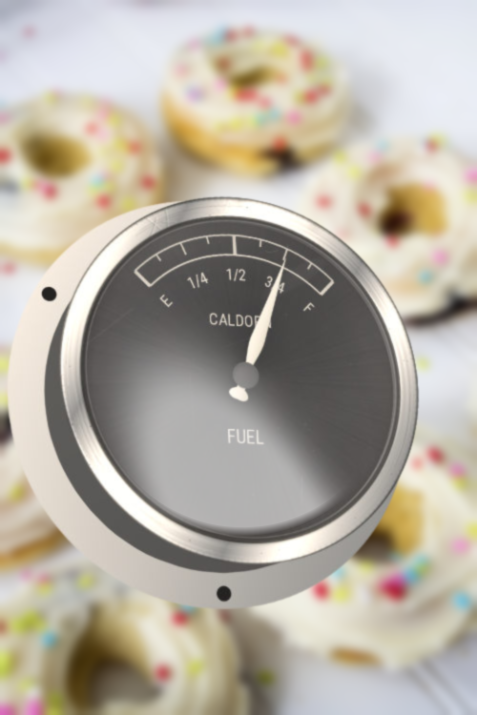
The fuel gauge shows 0.75
